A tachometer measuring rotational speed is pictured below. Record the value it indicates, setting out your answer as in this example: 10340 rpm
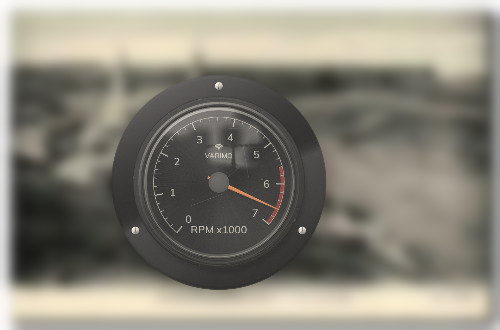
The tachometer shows 6600 rpm
